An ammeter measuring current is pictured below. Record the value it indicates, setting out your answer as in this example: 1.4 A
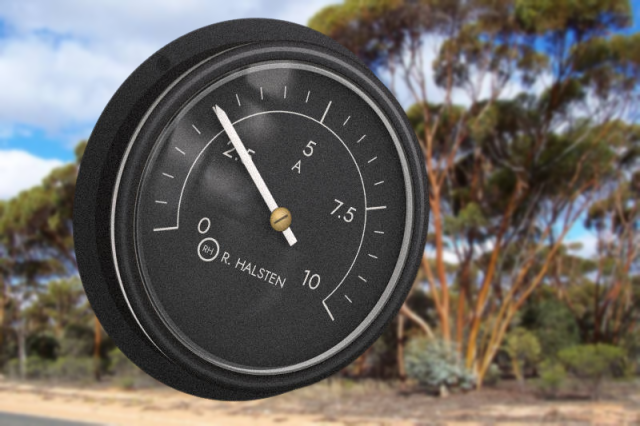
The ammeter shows 2.5 A
